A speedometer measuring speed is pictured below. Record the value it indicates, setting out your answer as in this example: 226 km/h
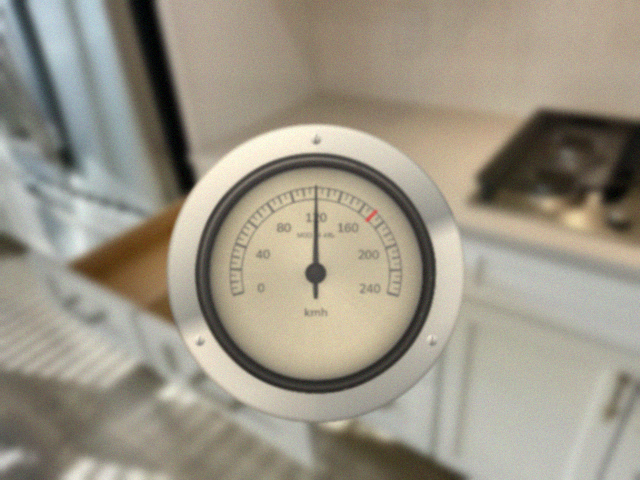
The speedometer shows 120 km/h
